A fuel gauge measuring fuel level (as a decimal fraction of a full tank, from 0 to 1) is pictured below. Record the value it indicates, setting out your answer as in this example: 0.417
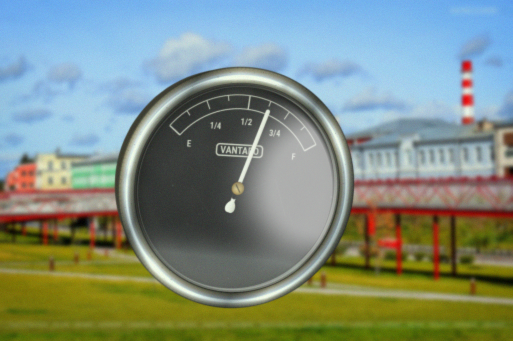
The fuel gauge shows 0.625
